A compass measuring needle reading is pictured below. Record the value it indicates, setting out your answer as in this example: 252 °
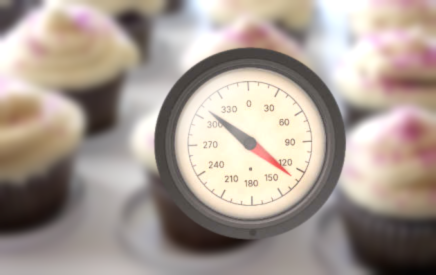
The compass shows 130 °
